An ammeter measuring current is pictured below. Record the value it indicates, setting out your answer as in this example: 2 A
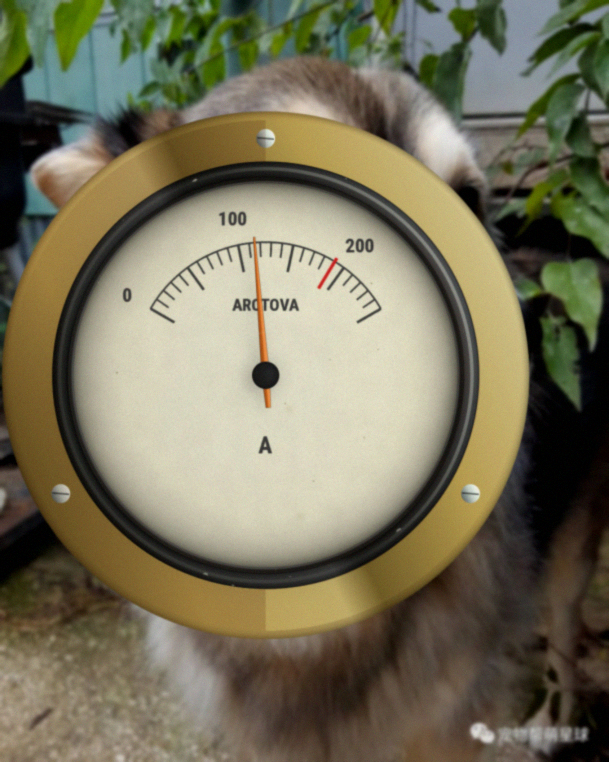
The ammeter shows 115 A
